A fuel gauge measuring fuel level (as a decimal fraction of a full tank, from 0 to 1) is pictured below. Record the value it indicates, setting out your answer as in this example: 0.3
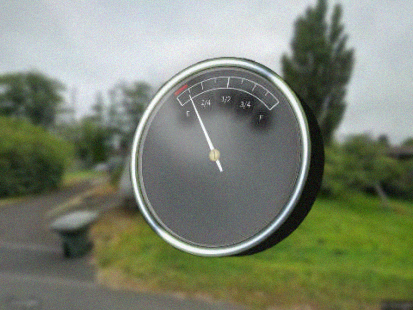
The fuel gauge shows 0.125
